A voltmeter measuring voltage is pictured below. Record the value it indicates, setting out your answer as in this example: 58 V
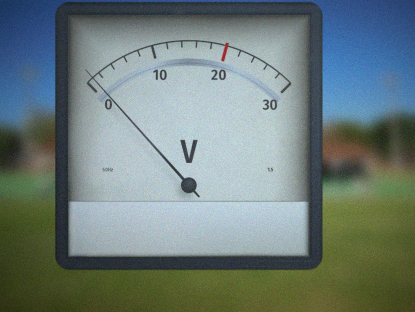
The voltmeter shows 1 V
